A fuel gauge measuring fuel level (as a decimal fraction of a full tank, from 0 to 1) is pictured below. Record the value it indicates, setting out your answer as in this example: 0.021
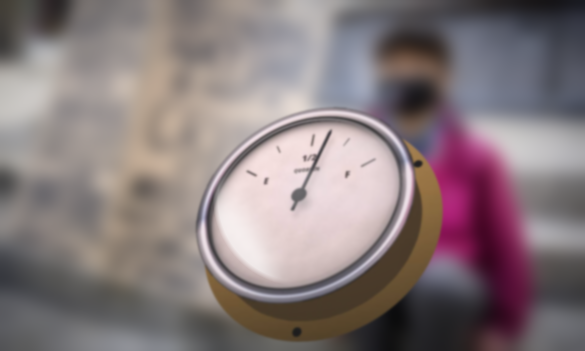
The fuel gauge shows 0.625
